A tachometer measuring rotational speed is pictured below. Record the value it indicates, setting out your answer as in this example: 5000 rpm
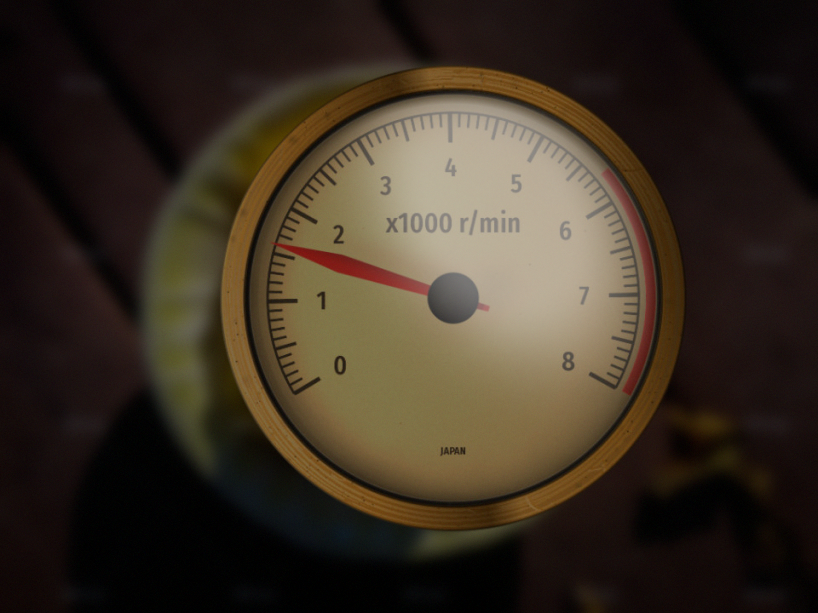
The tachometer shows 1600 rpm
